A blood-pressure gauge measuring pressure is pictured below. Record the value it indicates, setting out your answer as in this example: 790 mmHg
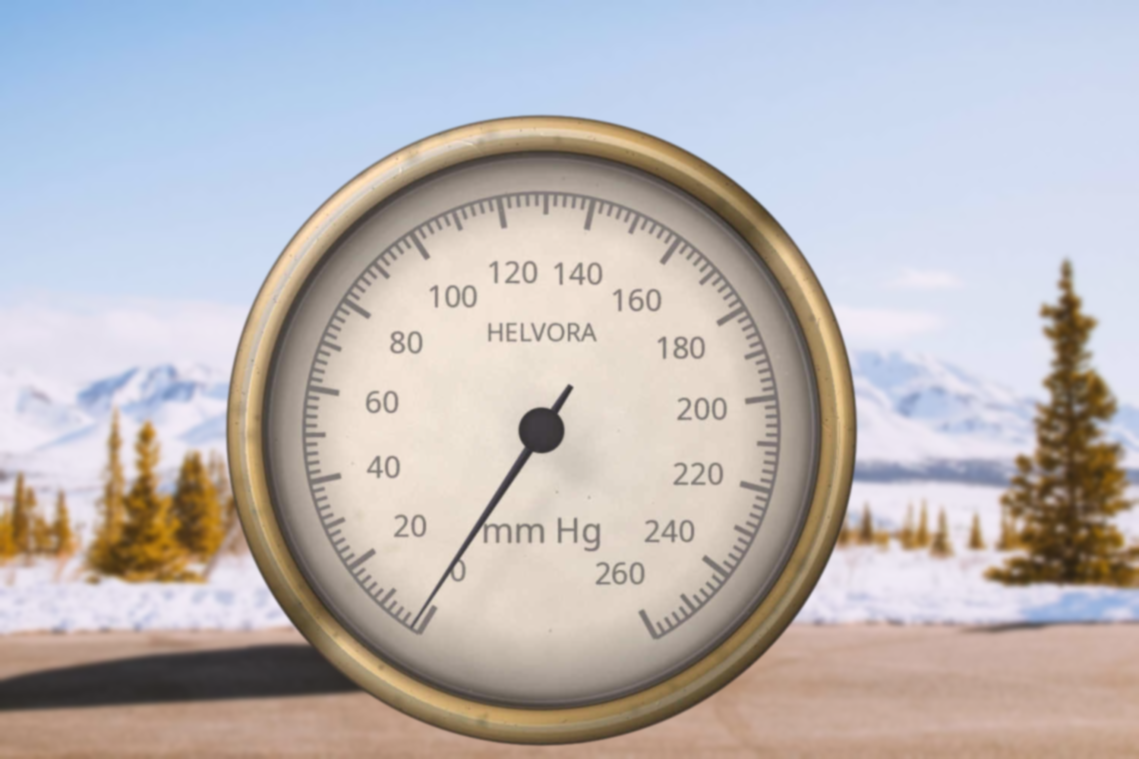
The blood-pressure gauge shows 2 mmHg
